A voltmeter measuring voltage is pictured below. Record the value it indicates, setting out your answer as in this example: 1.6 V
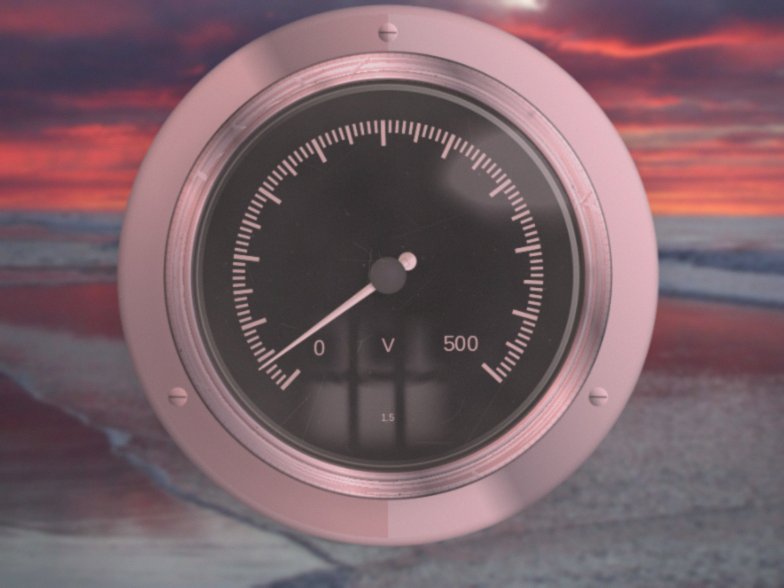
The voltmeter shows 20 V
